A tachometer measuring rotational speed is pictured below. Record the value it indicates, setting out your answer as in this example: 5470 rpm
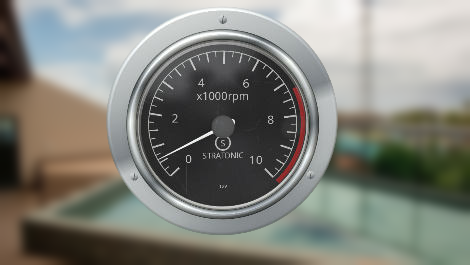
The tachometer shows 625 rpm
